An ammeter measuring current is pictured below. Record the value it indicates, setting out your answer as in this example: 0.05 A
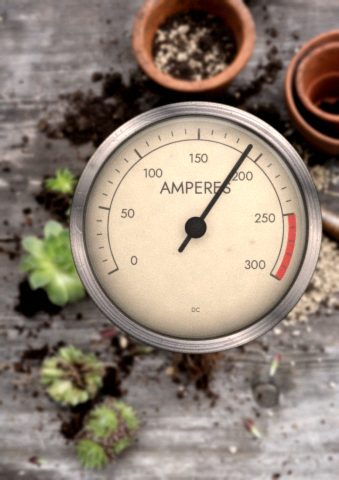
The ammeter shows 190 A
